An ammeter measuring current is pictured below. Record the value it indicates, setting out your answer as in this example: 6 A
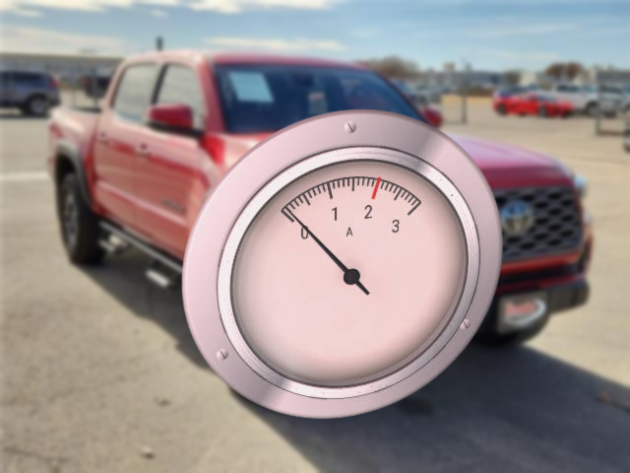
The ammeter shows 0.1 A
